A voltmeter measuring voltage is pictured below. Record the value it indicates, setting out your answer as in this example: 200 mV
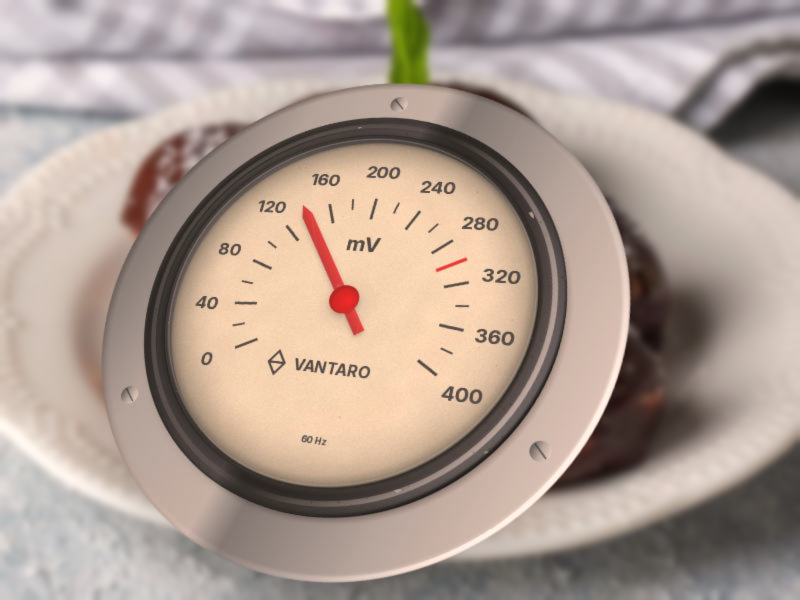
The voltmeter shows 140 mV
